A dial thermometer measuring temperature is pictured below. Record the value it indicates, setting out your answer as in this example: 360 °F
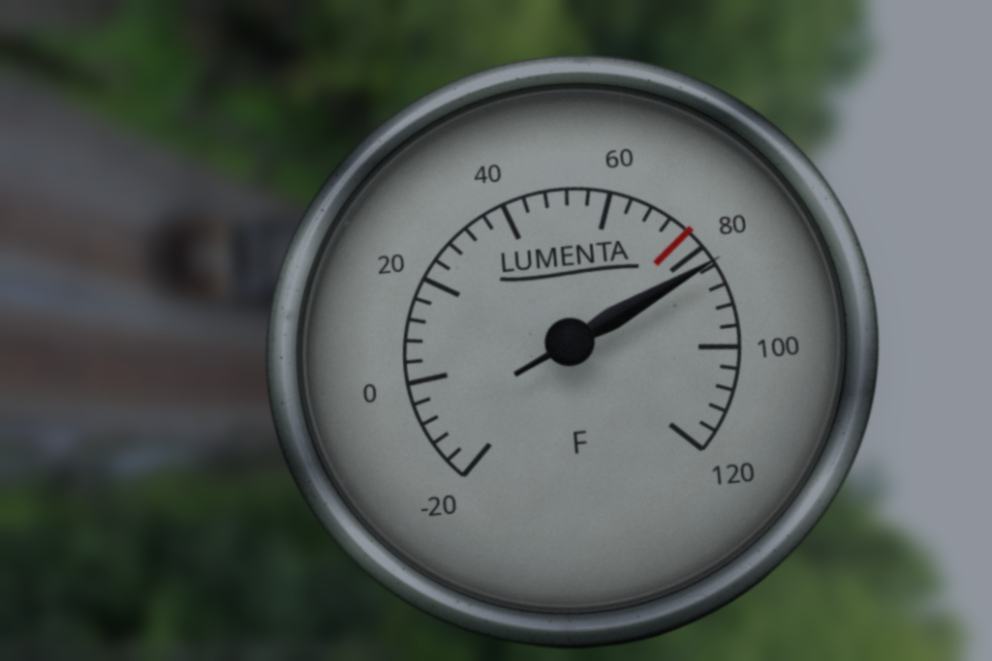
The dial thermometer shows 84 °F
